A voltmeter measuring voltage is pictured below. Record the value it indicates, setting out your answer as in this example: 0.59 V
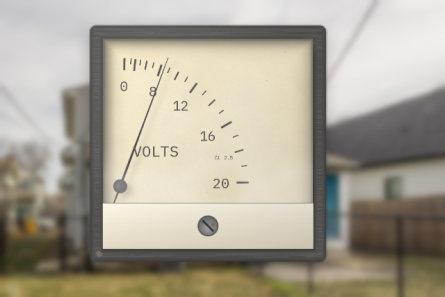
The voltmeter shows 8.5 V
